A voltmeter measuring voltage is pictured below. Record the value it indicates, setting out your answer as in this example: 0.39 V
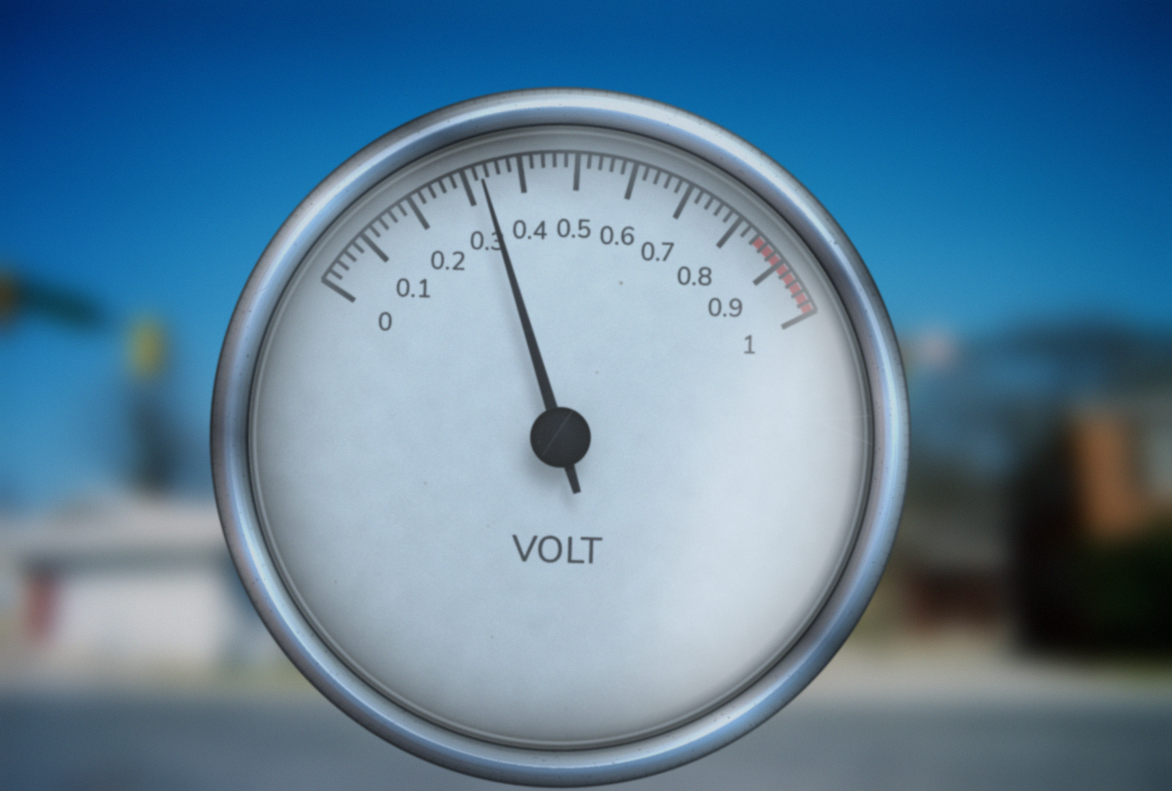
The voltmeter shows 0.33 V
